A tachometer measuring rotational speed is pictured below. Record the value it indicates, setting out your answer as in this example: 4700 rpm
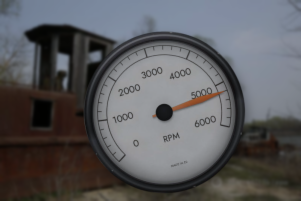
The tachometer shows 5200 rpm
